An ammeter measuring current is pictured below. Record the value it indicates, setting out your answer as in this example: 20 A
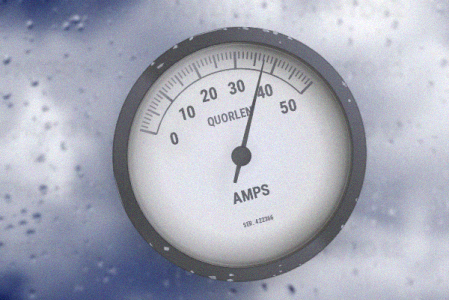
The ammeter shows 37 A
